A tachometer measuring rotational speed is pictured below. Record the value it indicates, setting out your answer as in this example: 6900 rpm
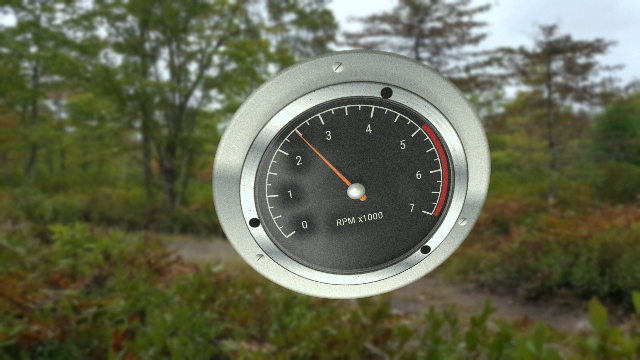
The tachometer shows 2500 rpm
